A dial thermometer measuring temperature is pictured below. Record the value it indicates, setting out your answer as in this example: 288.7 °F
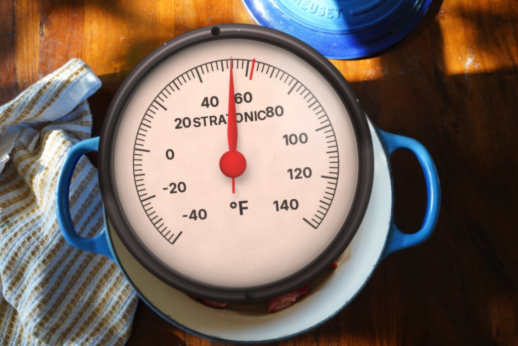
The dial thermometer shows 54 °F
